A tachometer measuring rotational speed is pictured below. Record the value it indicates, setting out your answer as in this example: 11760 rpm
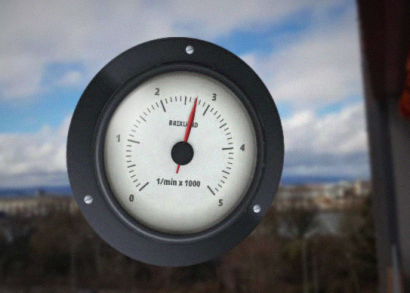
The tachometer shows 2700 rpm
